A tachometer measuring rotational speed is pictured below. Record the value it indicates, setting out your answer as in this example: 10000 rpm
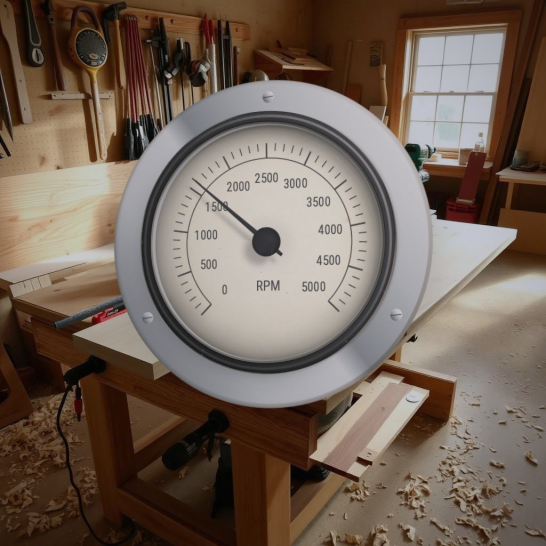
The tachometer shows 1600 rpm
